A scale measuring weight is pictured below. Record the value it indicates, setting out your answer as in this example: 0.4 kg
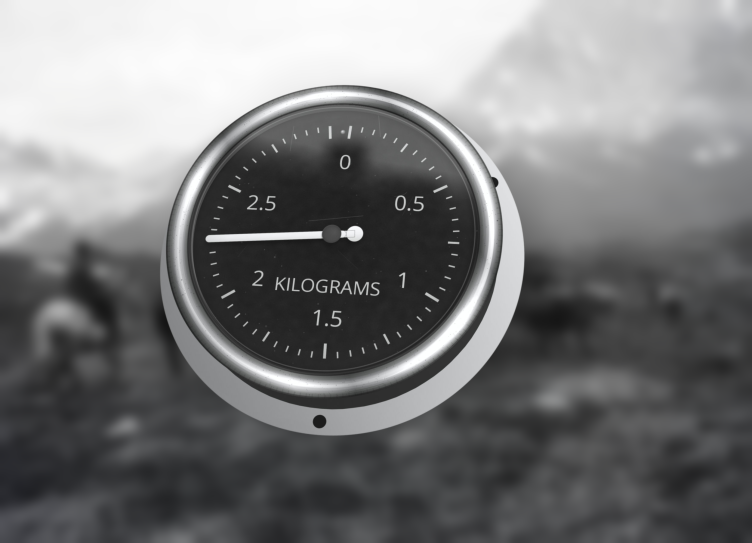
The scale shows 2.25 kg
